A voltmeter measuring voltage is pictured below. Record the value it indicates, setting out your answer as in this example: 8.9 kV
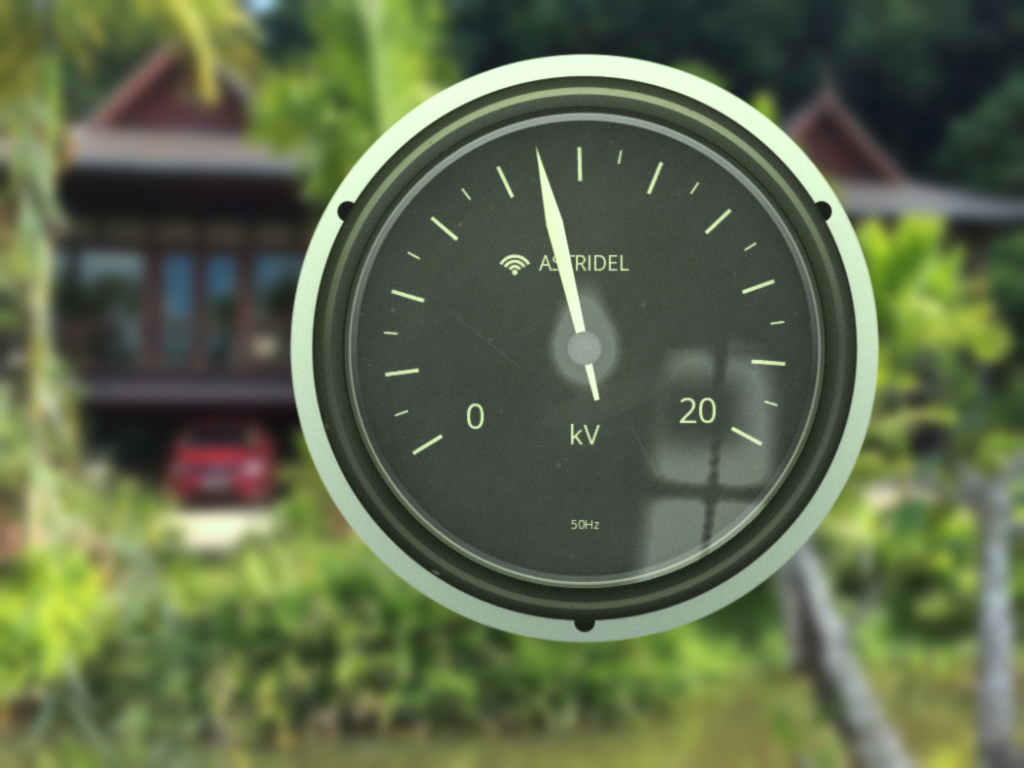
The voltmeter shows 9 kV
